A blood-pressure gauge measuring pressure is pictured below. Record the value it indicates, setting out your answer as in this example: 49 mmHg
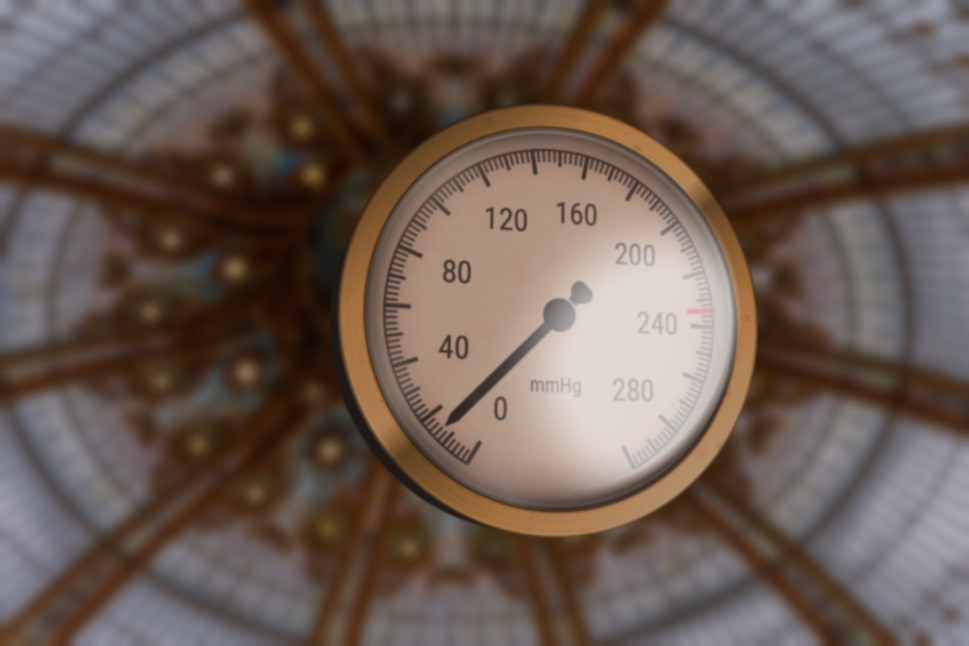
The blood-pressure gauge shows 14 mmHg
